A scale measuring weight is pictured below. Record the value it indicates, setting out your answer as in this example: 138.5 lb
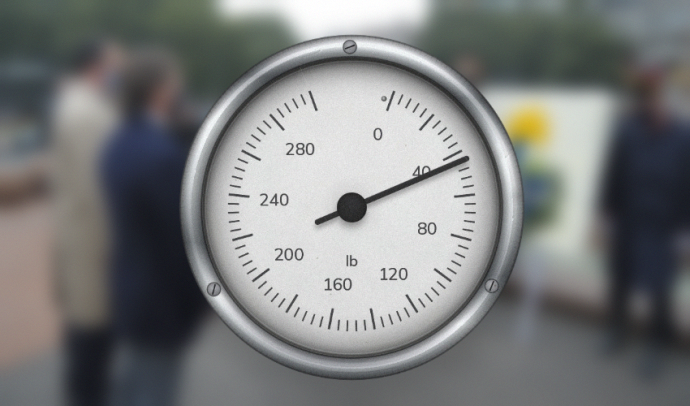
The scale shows 44 lb
